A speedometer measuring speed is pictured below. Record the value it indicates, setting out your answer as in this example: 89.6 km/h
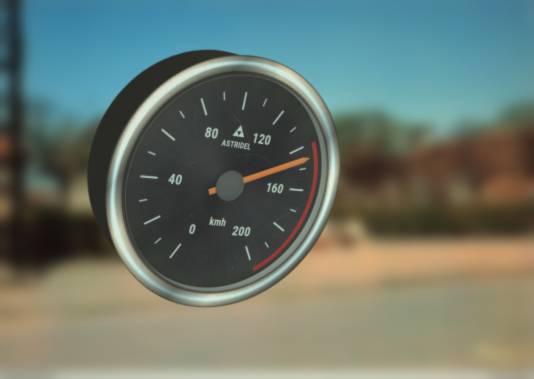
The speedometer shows 145 km/h
